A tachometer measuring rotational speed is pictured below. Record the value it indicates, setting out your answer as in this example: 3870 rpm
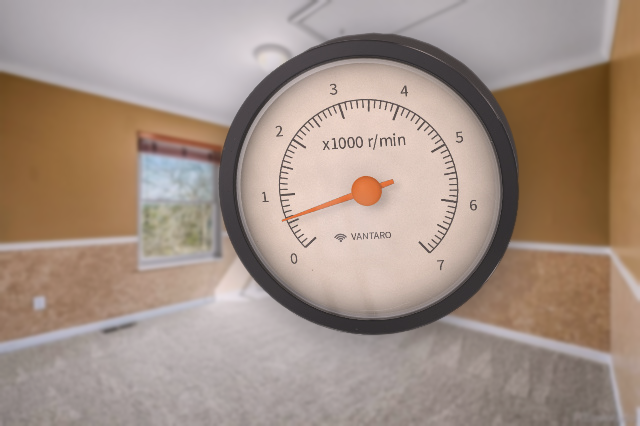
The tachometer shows 600 rpm
